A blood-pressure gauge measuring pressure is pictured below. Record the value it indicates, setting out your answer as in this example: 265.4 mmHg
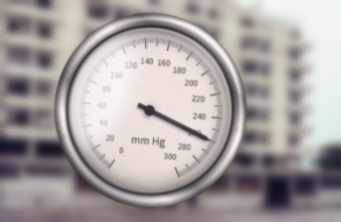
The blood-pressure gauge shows 260 mmHg
